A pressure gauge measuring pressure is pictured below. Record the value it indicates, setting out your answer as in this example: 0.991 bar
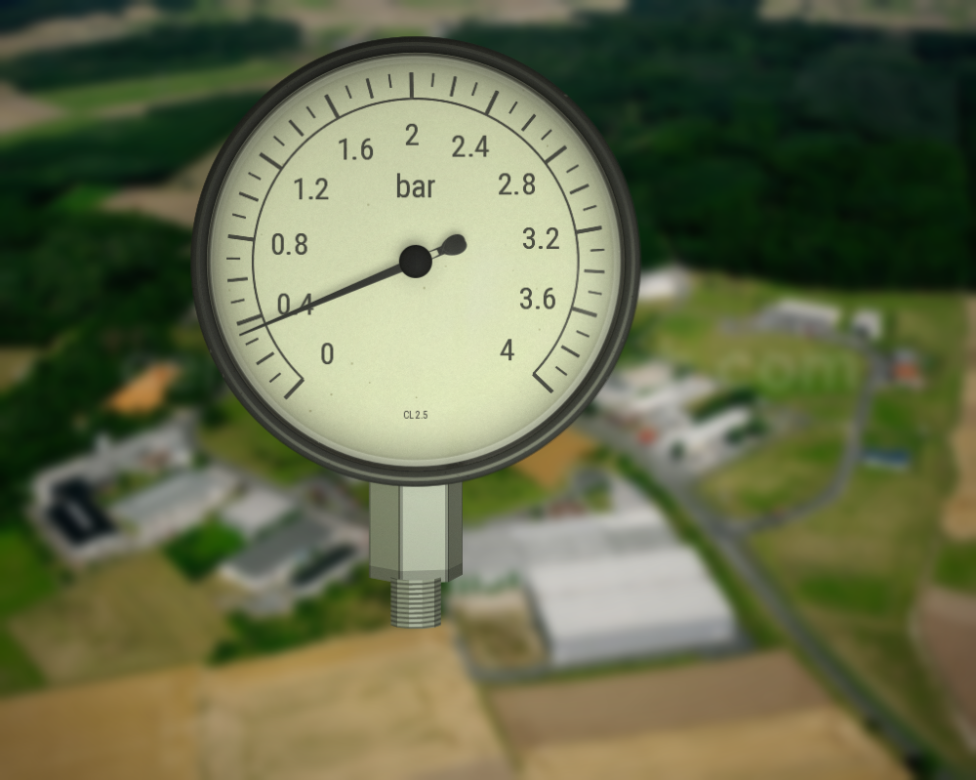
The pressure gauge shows 0.35 bar
